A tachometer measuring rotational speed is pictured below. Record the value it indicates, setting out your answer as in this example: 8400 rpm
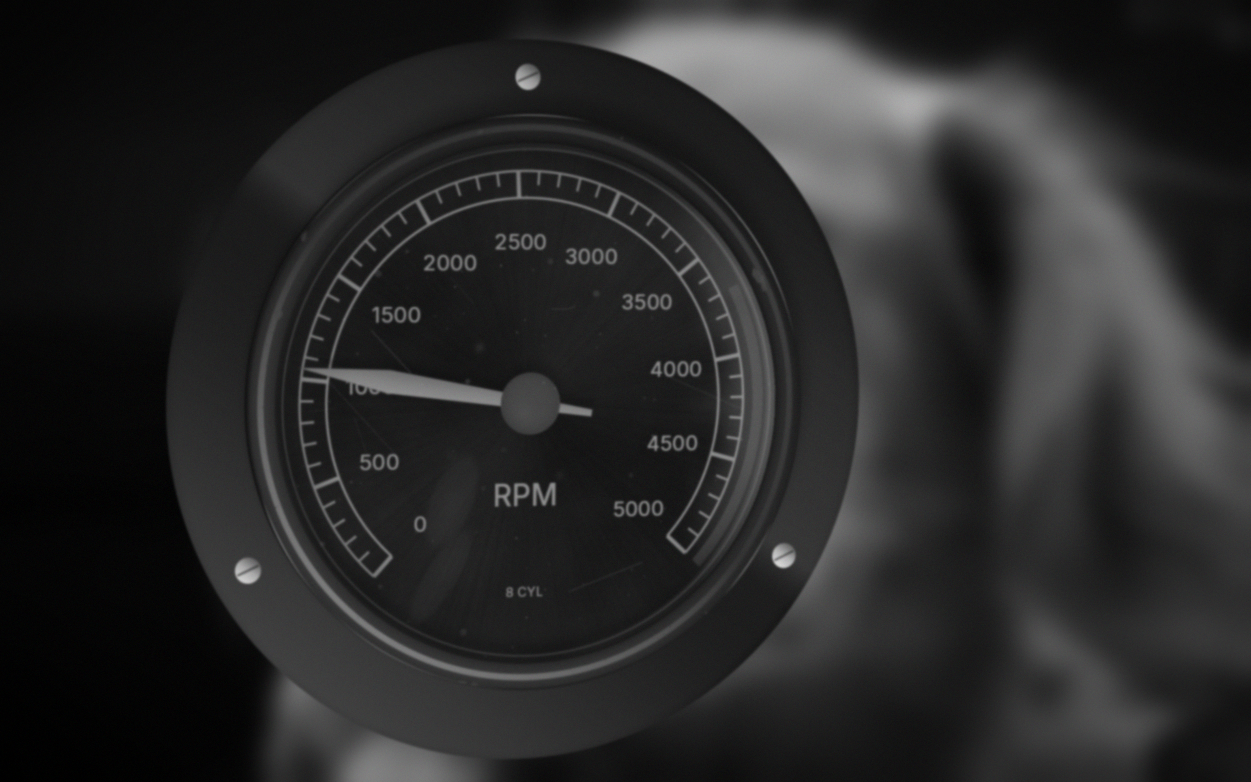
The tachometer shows 1050 rpm
